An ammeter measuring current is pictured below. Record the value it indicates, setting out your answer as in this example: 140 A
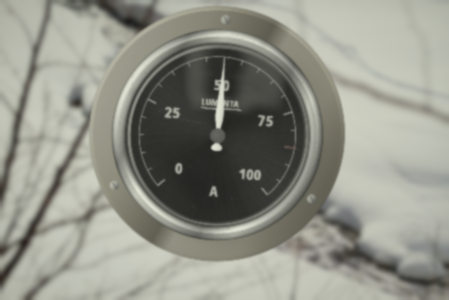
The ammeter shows 50 A
